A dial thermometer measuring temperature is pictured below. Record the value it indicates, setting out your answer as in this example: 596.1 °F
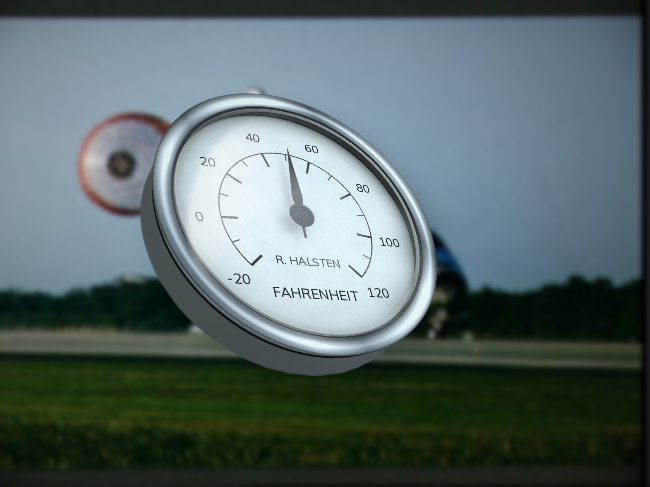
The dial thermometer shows 50 °F
